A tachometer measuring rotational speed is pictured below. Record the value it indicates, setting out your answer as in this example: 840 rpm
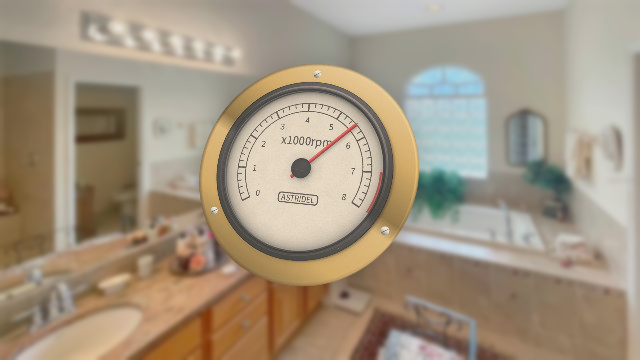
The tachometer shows 5600 rpm
